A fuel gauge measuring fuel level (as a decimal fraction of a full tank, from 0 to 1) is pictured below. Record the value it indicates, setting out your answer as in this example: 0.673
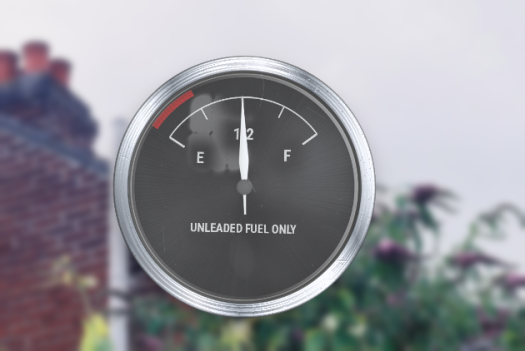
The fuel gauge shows 0.5
